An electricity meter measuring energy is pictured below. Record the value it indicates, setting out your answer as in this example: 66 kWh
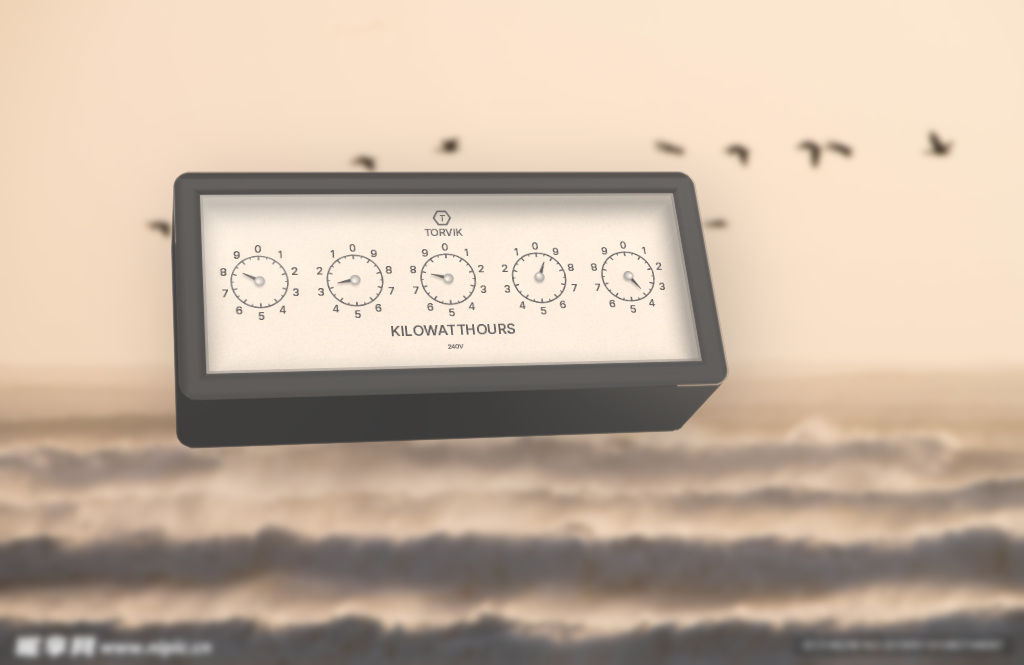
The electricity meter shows 82794 kWh
